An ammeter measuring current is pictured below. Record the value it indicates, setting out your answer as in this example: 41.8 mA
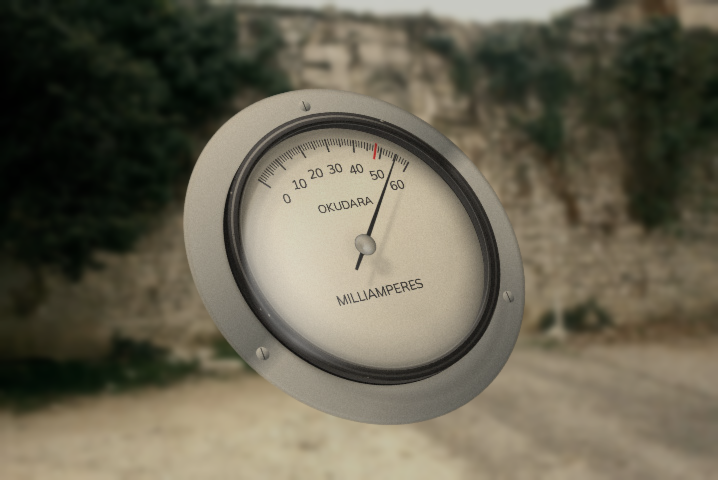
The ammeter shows 55 mA
